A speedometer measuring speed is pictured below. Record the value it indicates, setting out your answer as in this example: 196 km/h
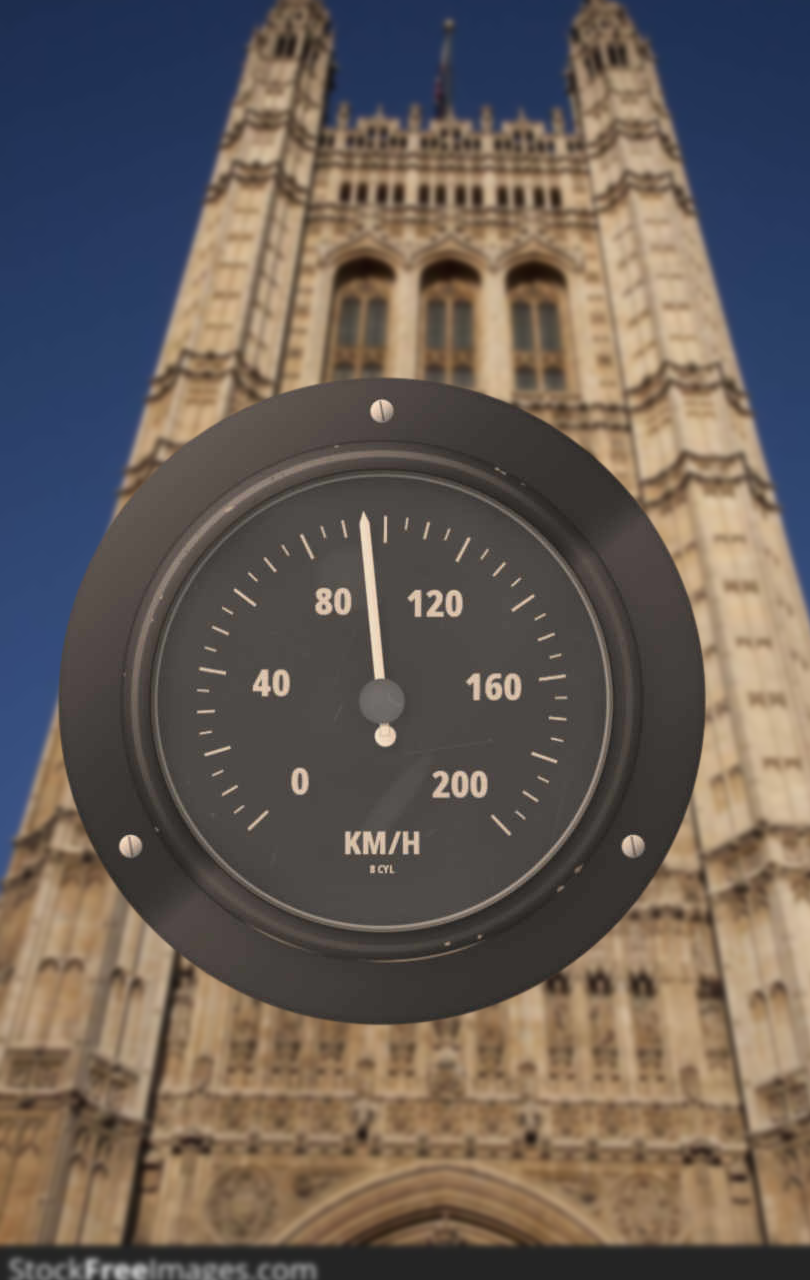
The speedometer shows 95 km/h
